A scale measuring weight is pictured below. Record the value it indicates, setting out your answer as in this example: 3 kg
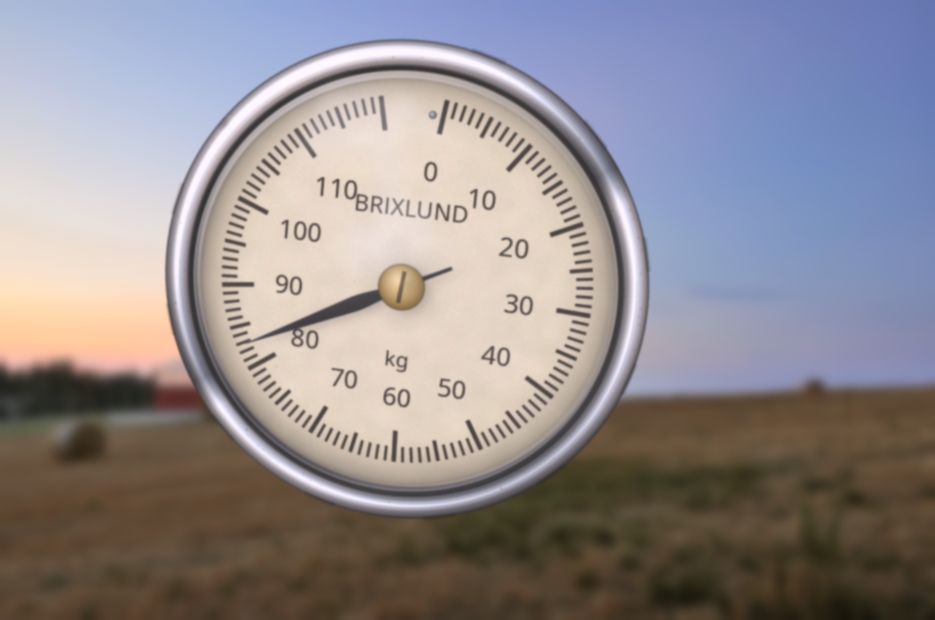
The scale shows 83 kg
